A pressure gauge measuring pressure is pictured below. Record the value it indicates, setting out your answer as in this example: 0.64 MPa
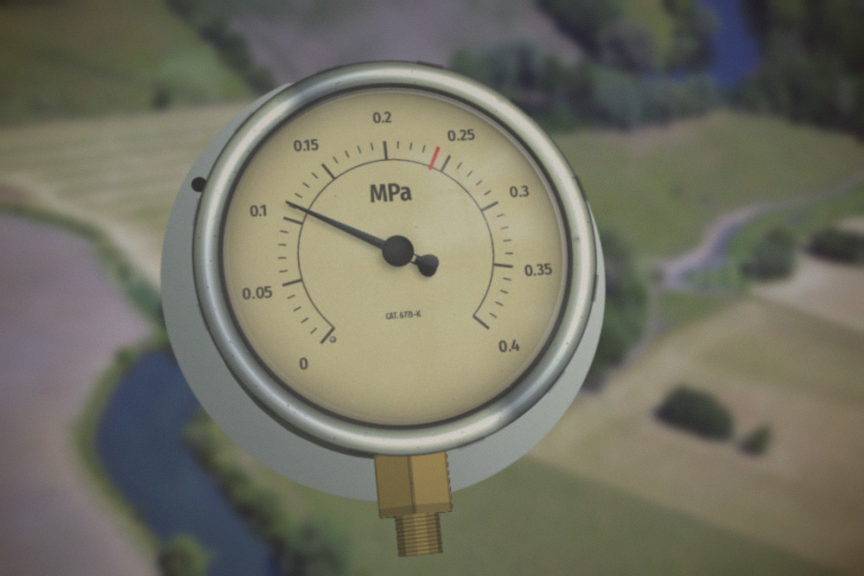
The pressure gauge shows 0.11 MPa
